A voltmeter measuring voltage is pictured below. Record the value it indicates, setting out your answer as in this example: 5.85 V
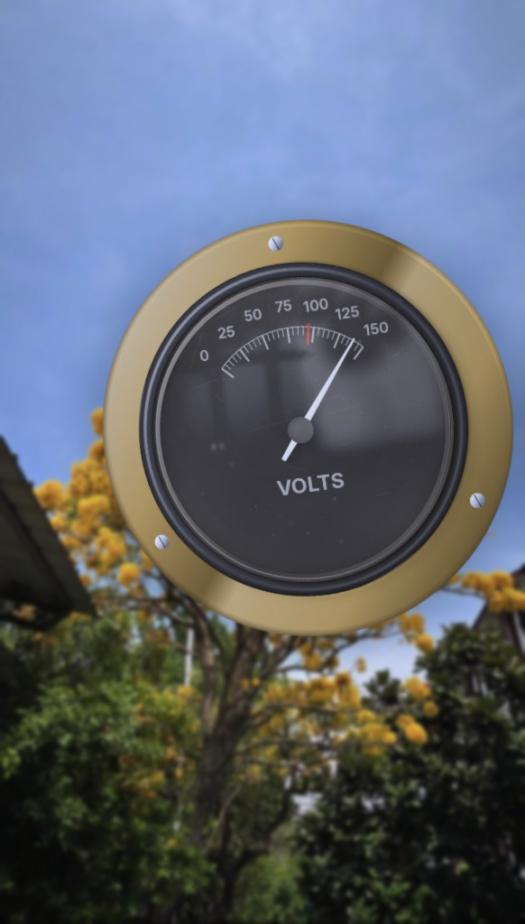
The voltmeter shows 140 V
